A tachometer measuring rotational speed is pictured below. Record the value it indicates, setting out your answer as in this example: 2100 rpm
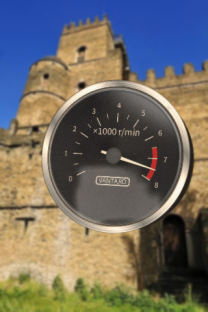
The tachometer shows 7500 rpm
